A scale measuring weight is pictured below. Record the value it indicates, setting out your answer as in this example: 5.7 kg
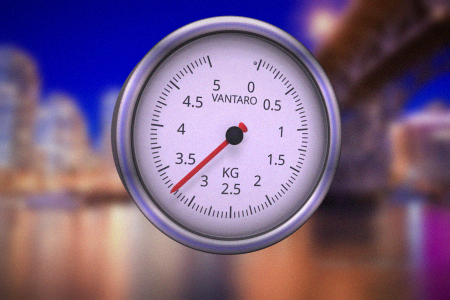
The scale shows 3.25 kg
